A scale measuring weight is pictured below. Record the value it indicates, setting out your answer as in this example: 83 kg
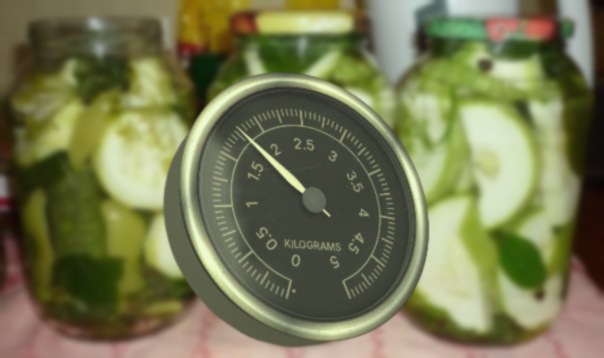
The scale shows 1.75 kg
